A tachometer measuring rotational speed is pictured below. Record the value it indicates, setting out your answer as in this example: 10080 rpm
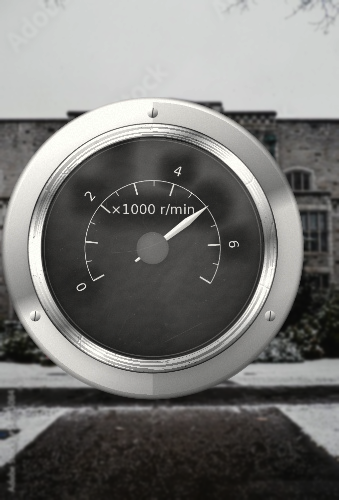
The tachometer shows 5000 rpm
